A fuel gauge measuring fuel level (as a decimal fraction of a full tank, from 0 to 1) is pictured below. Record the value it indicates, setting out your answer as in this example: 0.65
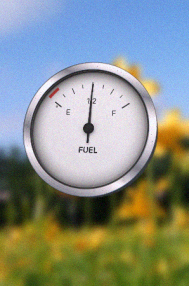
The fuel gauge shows 0.5
